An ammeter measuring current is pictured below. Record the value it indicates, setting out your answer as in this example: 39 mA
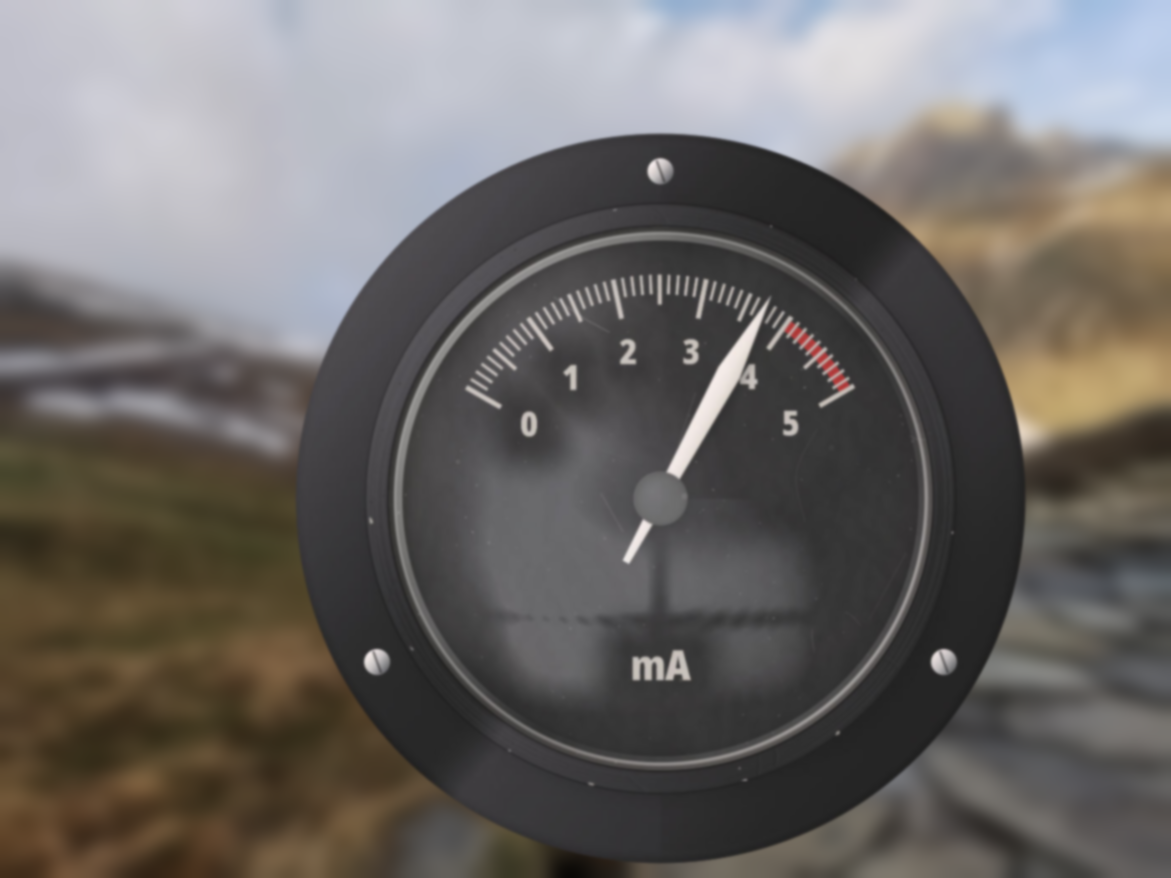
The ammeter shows 3.7 mA
